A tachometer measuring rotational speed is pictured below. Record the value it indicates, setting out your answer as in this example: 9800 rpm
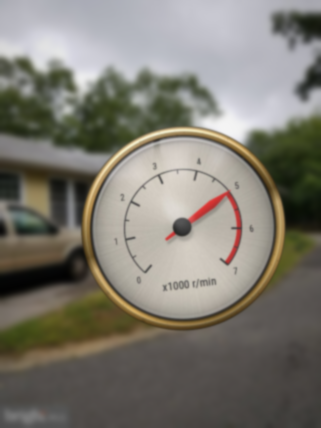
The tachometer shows 5000 rpm
